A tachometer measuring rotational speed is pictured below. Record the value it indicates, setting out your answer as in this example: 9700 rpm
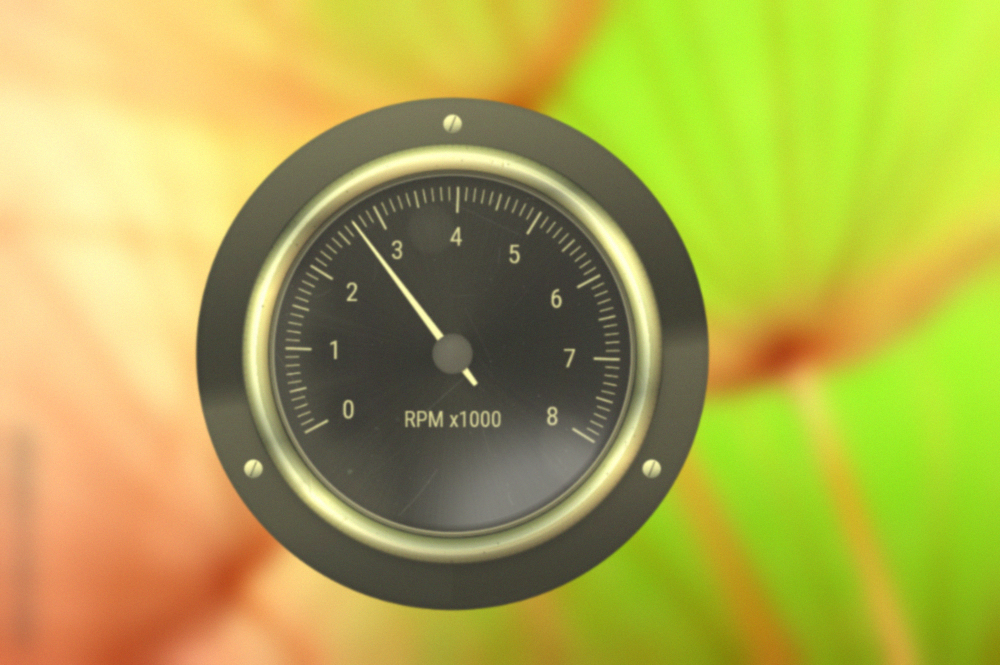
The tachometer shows 2700 rpm
